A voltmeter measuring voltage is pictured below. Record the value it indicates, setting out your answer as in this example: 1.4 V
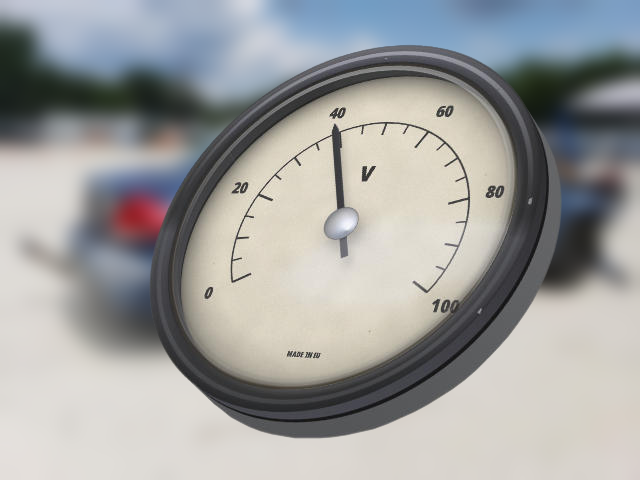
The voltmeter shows 40 V
